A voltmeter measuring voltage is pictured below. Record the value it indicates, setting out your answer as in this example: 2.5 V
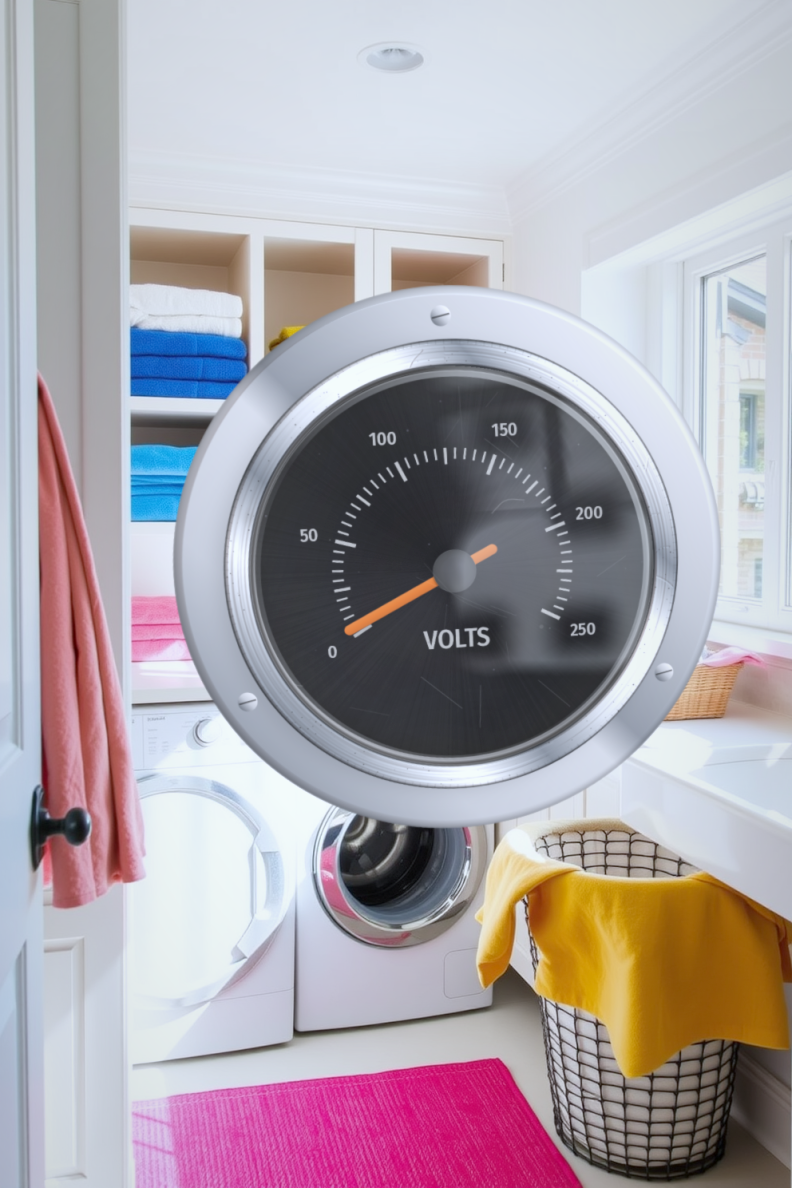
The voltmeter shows 5 V
